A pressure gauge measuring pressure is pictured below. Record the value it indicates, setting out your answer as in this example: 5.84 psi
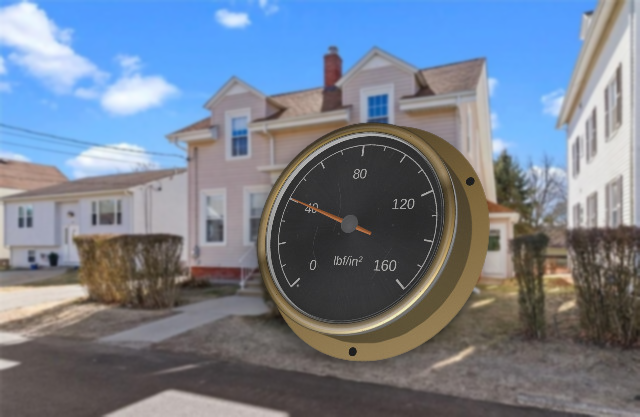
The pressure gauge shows 40 psi
